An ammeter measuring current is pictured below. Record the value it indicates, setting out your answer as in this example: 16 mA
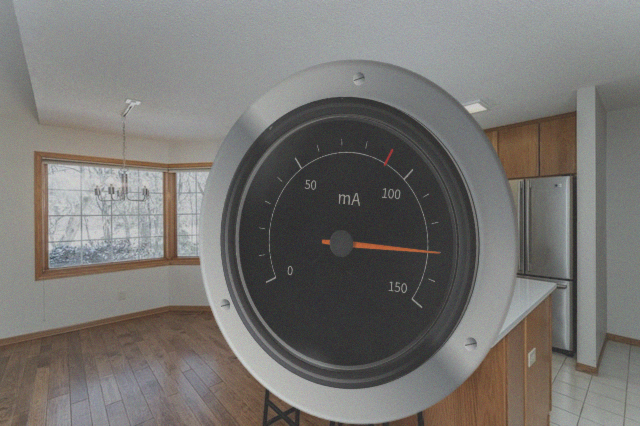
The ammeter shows 130 mA
